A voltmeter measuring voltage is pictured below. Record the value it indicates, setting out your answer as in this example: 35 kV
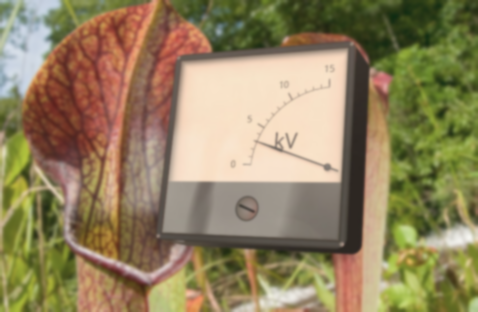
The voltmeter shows 3 kV
